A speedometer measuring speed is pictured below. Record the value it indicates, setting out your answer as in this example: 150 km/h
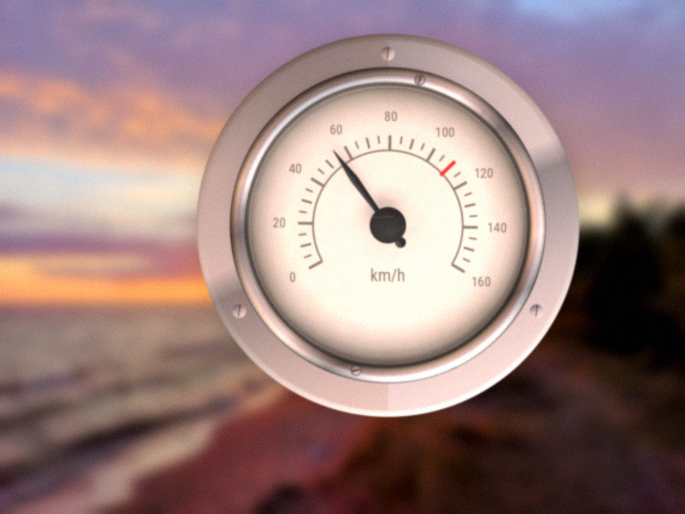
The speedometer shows 55 km/h
